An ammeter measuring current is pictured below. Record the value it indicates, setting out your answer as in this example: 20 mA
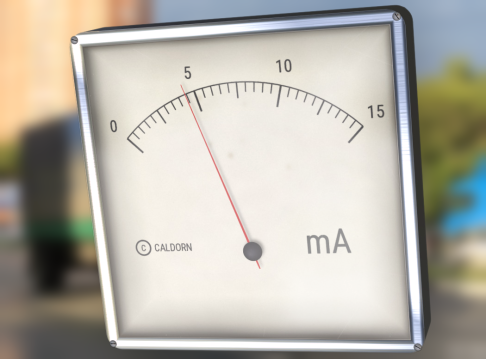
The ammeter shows 4.5 mA
